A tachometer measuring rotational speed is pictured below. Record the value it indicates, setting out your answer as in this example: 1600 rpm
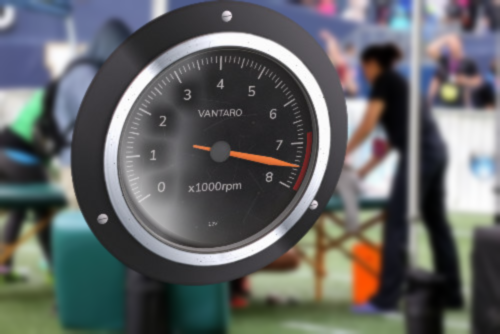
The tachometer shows 7500 rpm
